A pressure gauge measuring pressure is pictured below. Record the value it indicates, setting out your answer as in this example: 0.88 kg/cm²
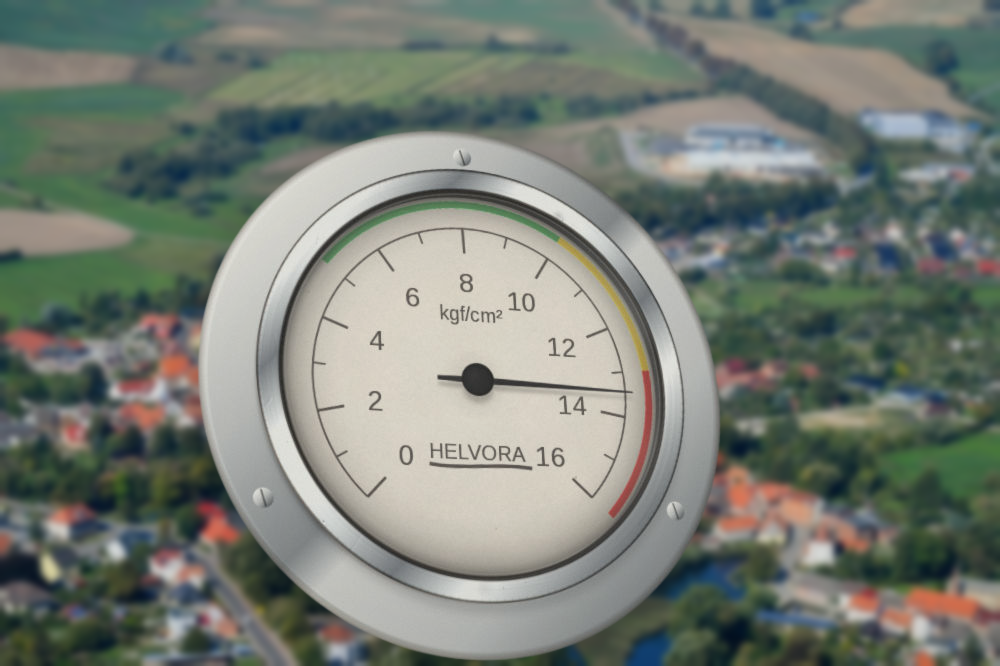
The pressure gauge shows 13.5 kg/cm²
